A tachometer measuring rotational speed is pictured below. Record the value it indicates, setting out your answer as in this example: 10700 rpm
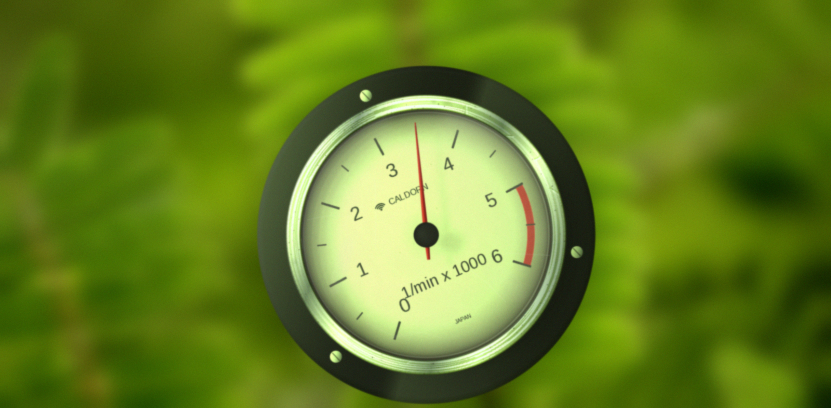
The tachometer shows 3500 rpm
